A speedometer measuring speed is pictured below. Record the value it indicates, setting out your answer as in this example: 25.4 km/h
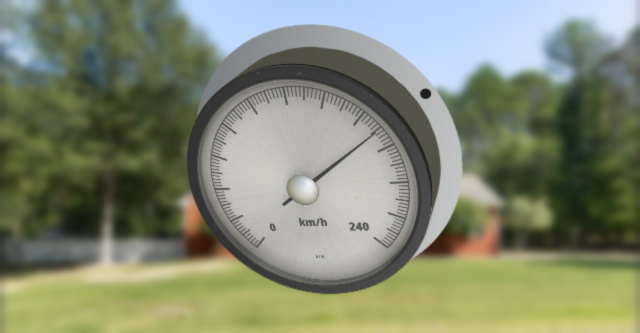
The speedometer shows 170 km/h
